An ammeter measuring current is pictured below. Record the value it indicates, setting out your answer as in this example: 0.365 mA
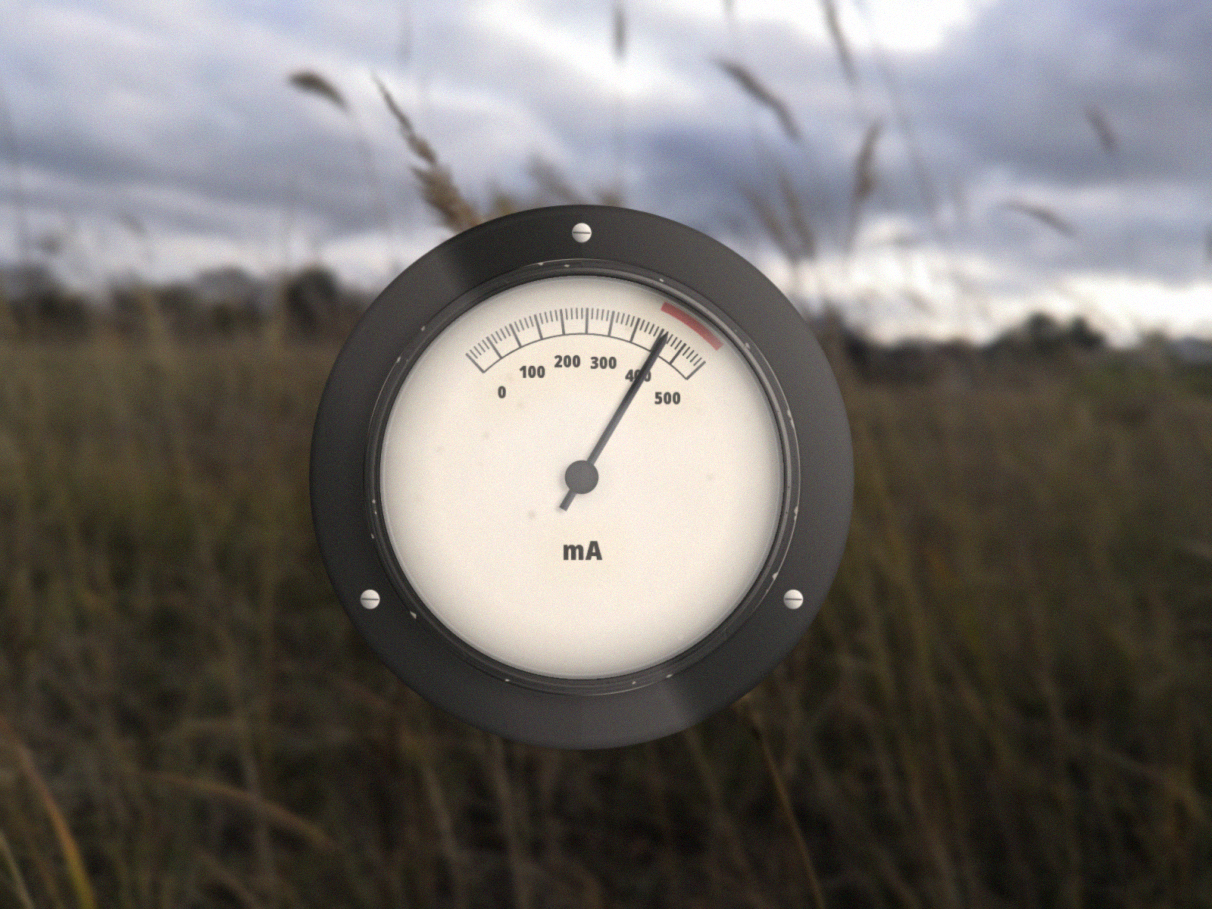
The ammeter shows 410 mA
